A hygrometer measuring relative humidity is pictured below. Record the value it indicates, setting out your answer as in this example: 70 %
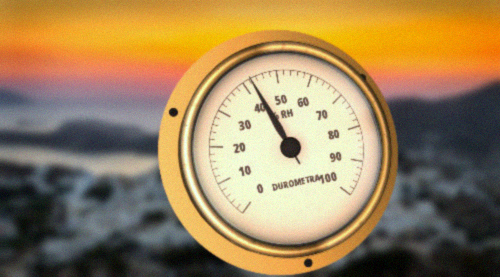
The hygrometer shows 42 %
